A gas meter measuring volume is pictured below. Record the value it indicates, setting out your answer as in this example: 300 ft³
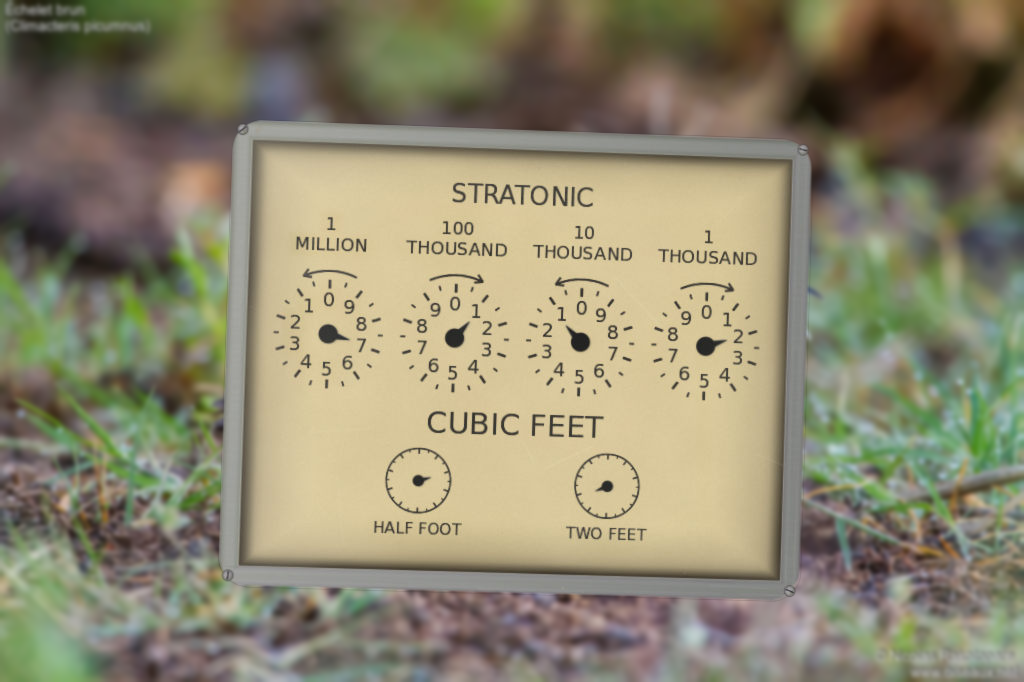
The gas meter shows 711200 ft³
